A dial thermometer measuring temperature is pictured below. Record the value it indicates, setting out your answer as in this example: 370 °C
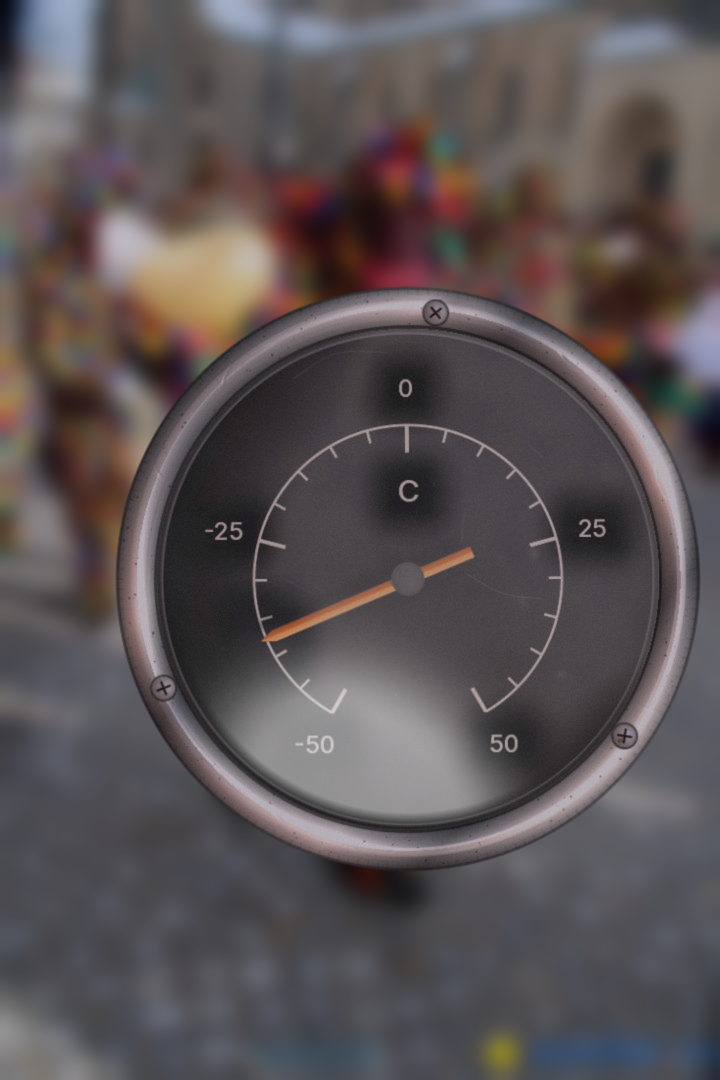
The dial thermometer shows -37.5 °C
